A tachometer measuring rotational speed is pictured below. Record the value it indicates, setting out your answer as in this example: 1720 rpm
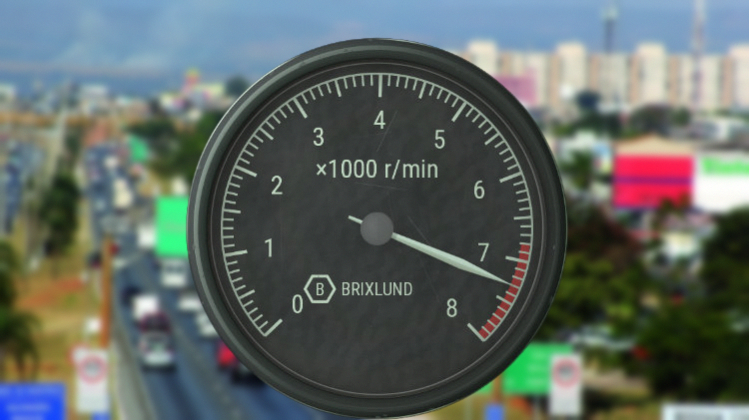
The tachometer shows 7300 rpm
